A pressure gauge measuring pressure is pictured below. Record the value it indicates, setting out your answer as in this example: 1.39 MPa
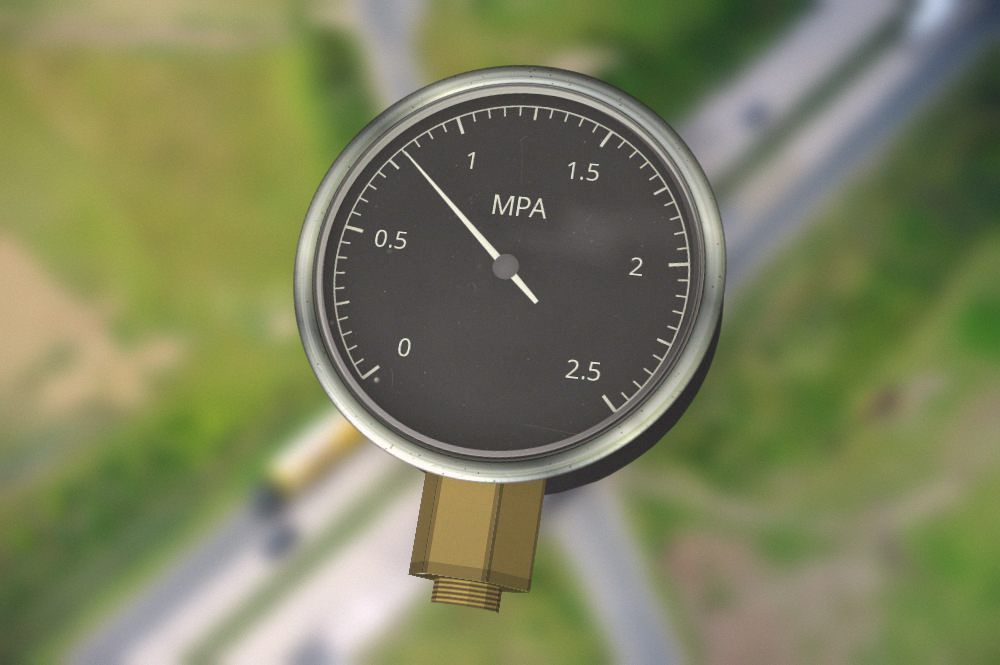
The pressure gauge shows 0.8 MPa
